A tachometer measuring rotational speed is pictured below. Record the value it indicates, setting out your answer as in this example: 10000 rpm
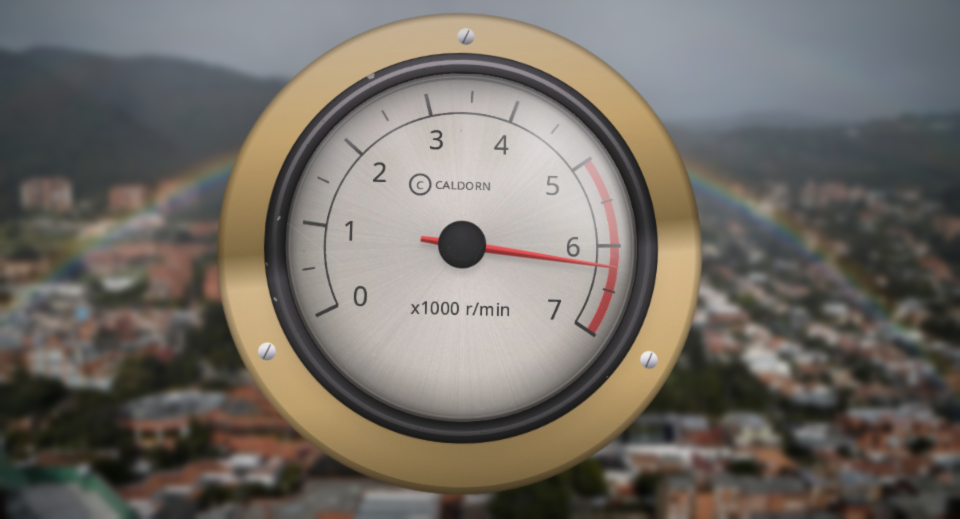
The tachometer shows 6250 rpm
